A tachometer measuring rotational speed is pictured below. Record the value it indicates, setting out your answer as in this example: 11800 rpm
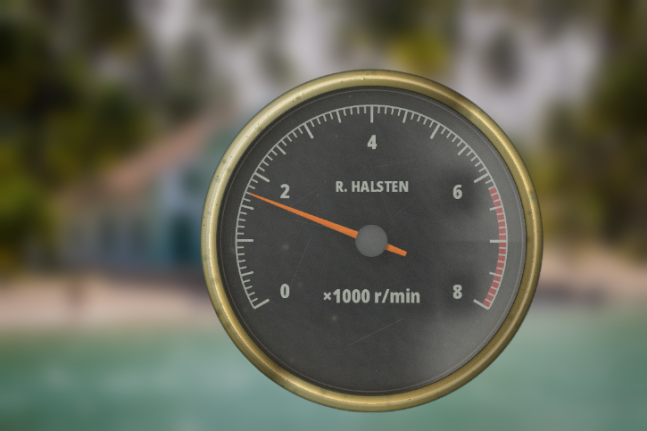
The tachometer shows 1700 rpm
